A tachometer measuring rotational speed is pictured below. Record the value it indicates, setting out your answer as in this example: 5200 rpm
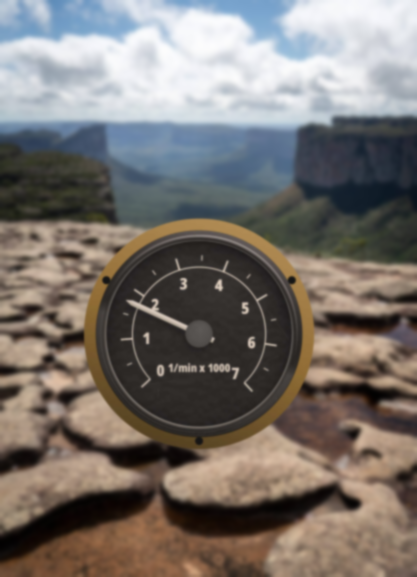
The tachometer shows 1750 rpm
